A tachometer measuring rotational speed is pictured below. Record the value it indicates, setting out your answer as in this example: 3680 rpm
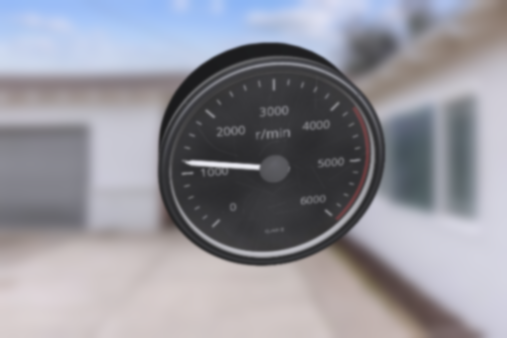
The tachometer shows 1200 rpm
